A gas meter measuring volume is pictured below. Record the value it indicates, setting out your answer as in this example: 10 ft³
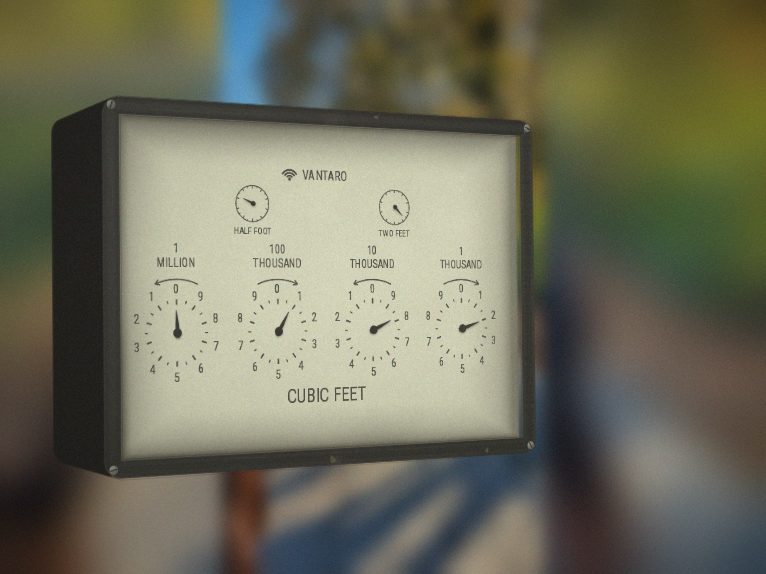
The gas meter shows 8200 ft³
